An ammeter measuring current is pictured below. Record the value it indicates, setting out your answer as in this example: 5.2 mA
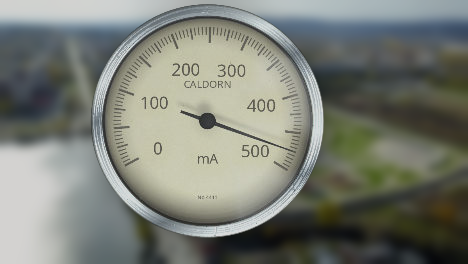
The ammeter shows 475 mA
